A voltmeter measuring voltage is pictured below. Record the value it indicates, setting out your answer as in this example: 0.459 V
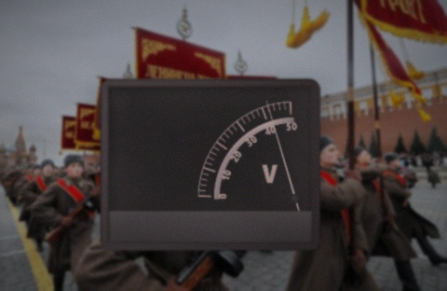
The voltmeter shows 42 V
